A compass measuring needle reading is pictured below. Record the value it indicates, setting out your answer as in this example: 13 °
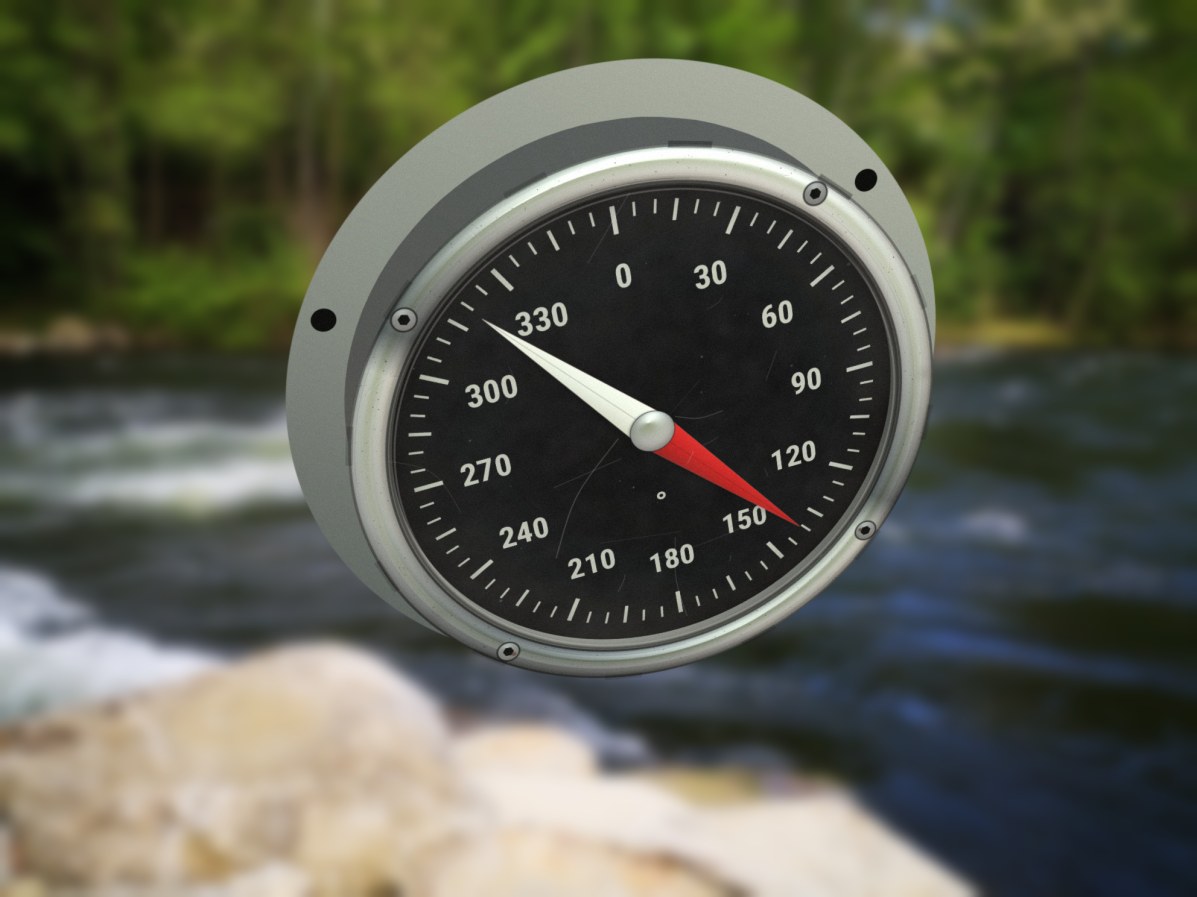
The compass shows 140 °
